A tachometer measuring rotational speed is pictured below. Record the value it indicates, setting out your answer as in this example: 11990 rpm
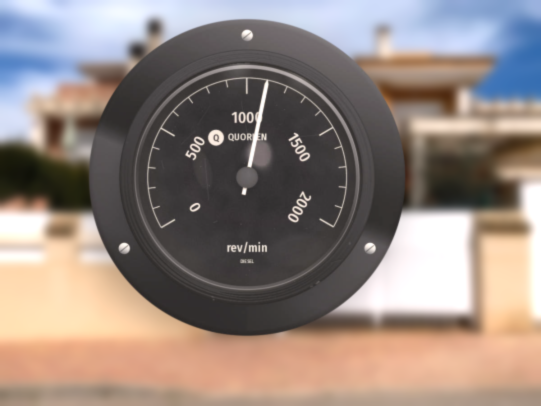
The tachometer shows 1100 rpm
